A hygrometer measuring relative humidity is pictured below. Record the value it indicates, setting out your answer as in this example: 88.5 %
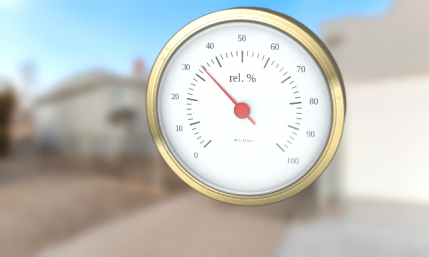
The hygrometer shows 34 %
